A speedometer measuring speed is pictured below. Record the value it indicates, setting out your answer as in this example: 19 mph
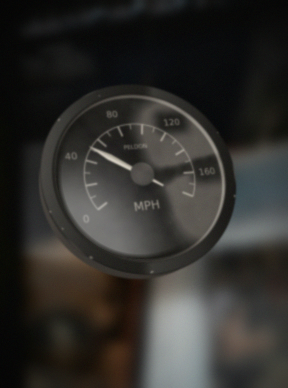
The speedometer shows 50 mph
